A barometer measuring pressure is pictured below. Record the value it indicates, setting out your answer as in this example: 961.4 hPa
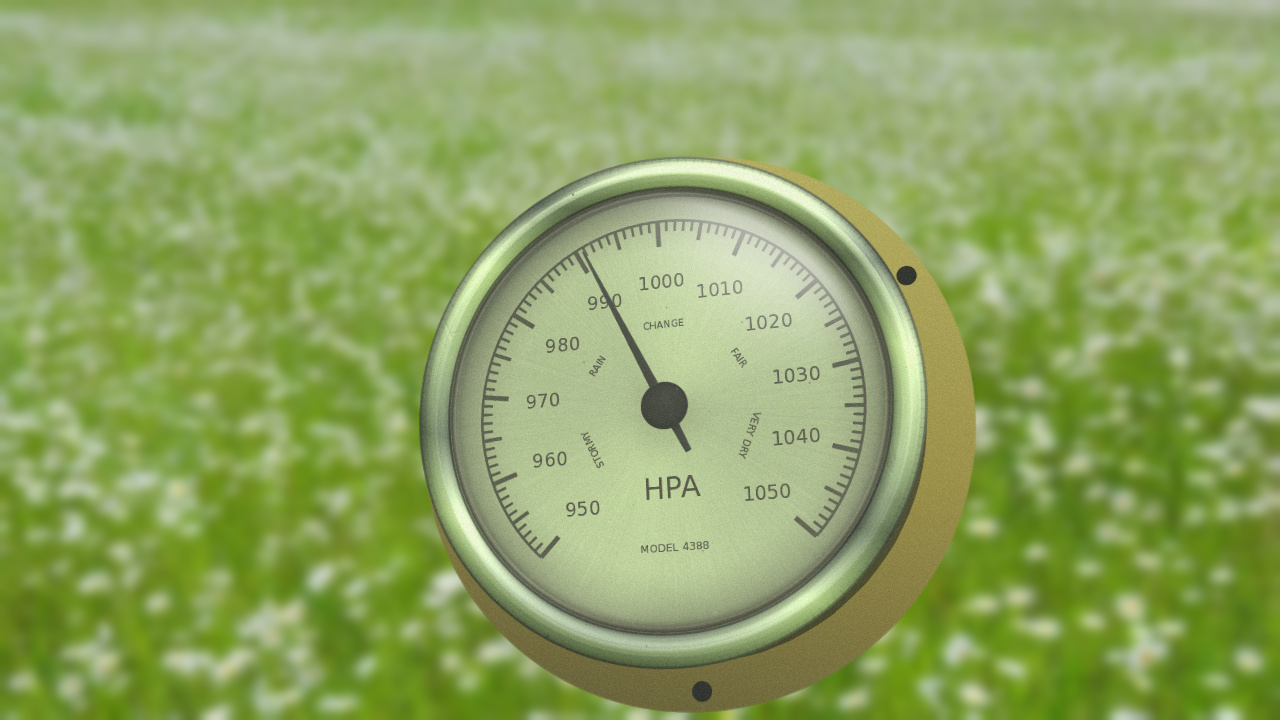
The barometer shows 991 hPa
